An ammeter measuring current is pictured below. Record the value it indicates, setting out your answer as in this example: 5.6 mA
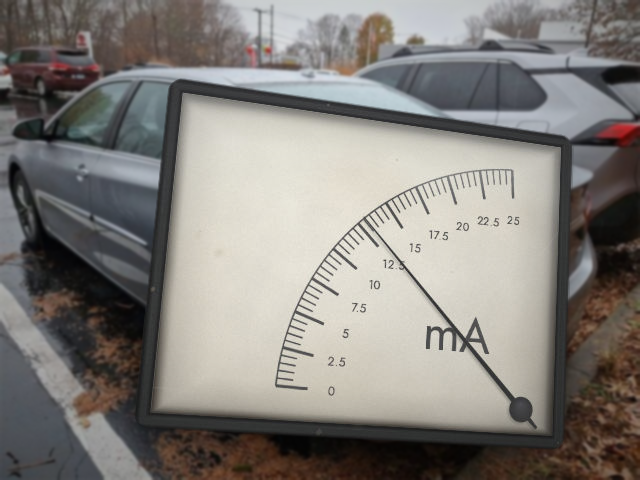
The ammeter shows 13 mA
